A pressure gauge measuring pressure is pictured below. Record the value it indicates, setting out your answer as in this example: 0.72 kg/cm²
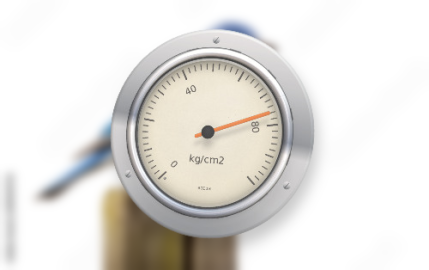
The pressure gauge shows 76 kg/cm²
